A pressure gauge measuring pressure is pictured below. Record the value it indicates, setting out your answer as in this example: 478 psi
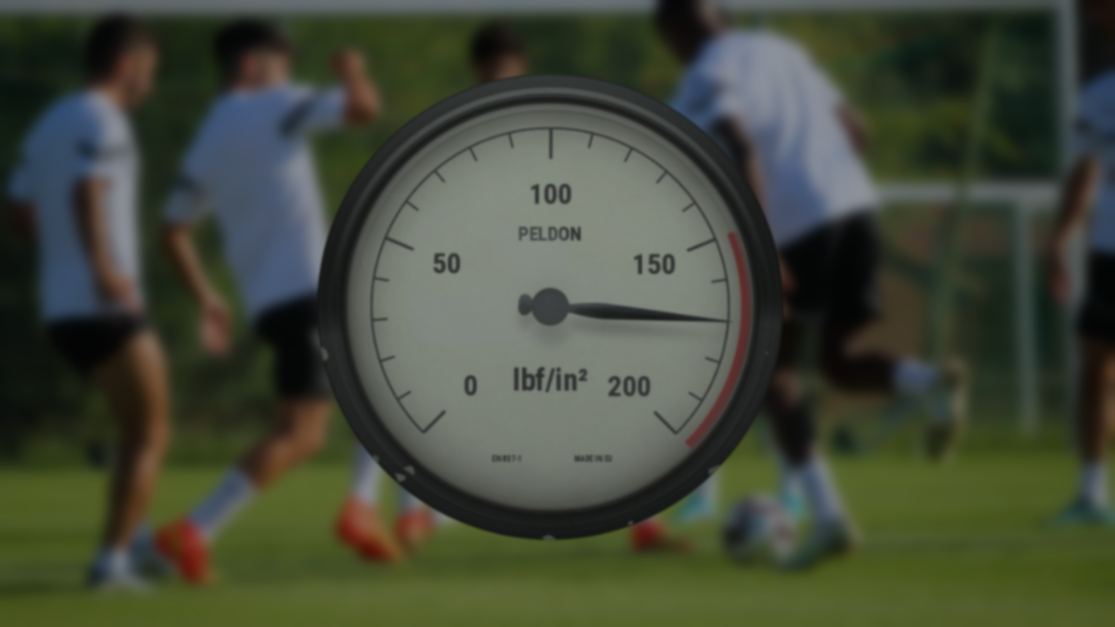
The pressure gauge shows 170 psi
